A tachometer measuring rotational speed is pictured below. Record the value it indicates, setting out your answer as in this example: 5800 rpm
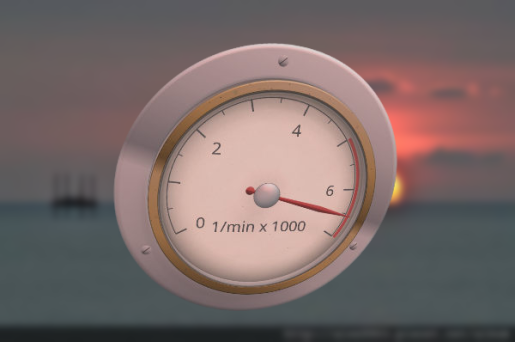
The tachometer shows 6500 rpm
